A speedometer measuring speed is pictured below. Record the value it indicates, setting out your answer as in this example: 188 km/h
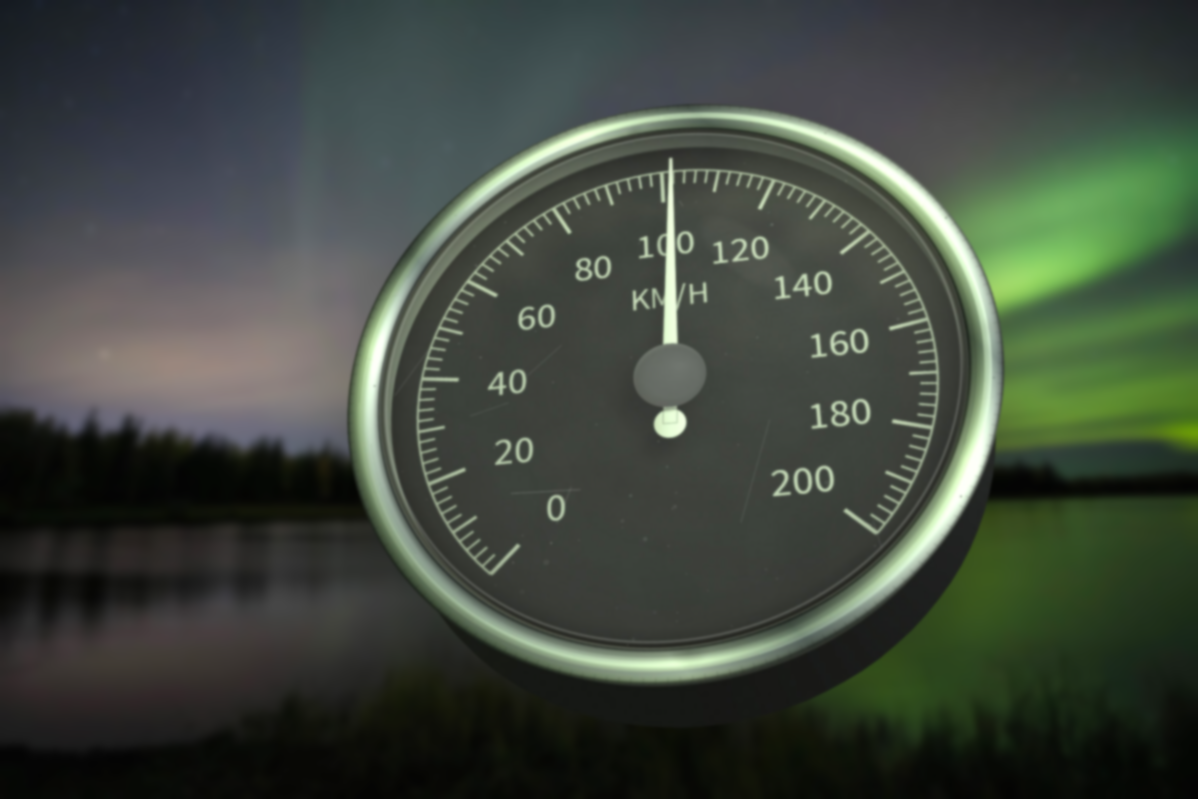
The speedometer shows 102 km/h
